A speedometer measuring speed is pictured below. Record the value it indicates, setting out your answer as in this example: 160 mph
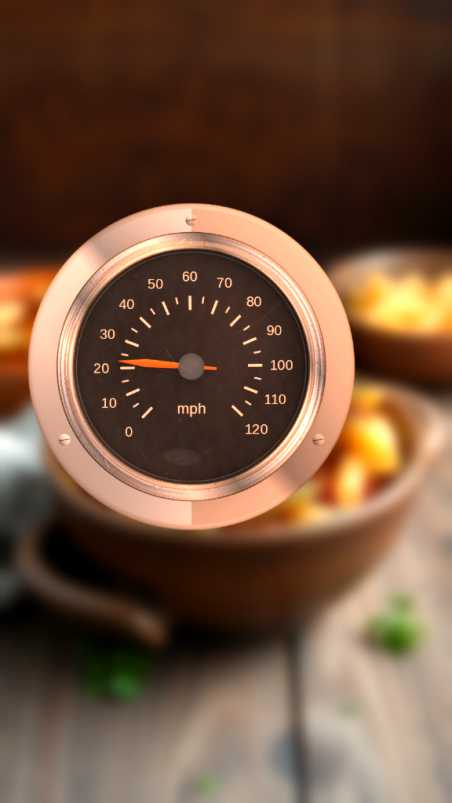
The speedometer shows 22.5 mph
